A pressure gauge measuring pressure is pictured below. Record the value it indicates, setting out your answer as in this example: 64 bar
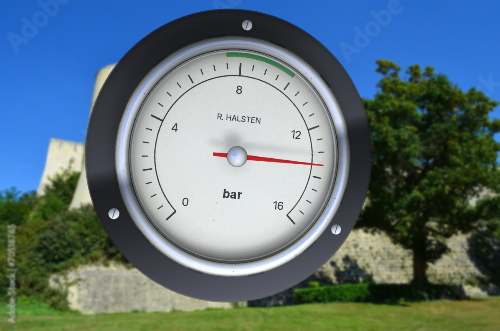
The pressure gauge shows 13.5 bar
